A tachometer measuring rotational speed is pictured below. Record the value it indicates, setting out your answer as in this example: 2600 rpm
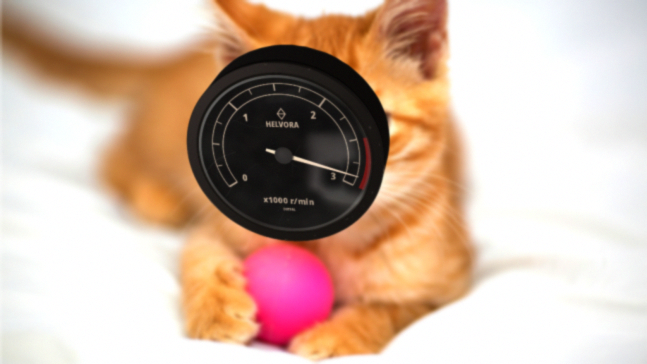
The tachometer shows 2875 rpm
